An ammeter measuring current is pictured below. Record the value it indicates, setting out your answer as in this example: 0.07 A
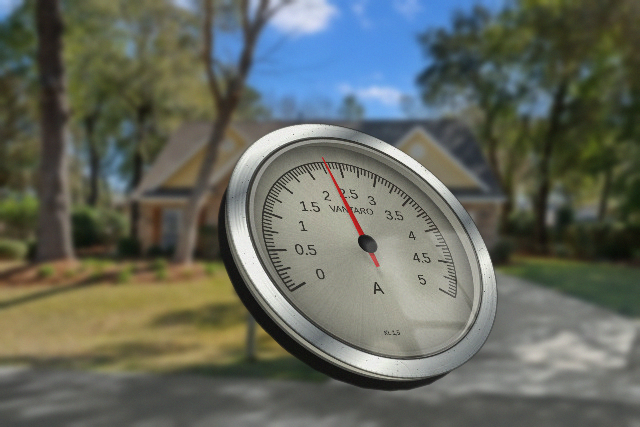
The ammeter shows 2.25 A
